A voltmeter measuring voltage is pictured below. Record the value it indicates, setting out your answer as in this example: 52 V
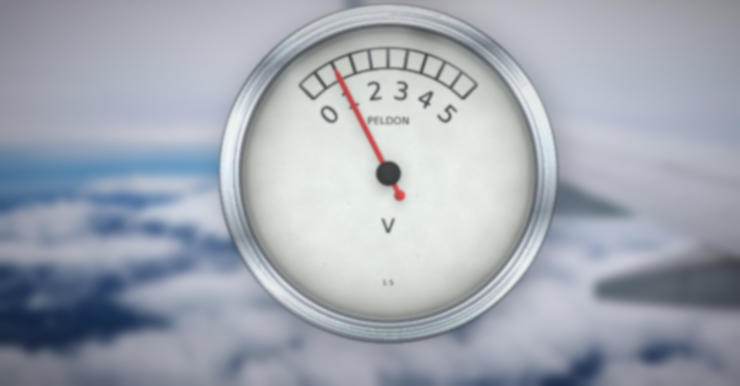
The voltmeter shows 1 V
